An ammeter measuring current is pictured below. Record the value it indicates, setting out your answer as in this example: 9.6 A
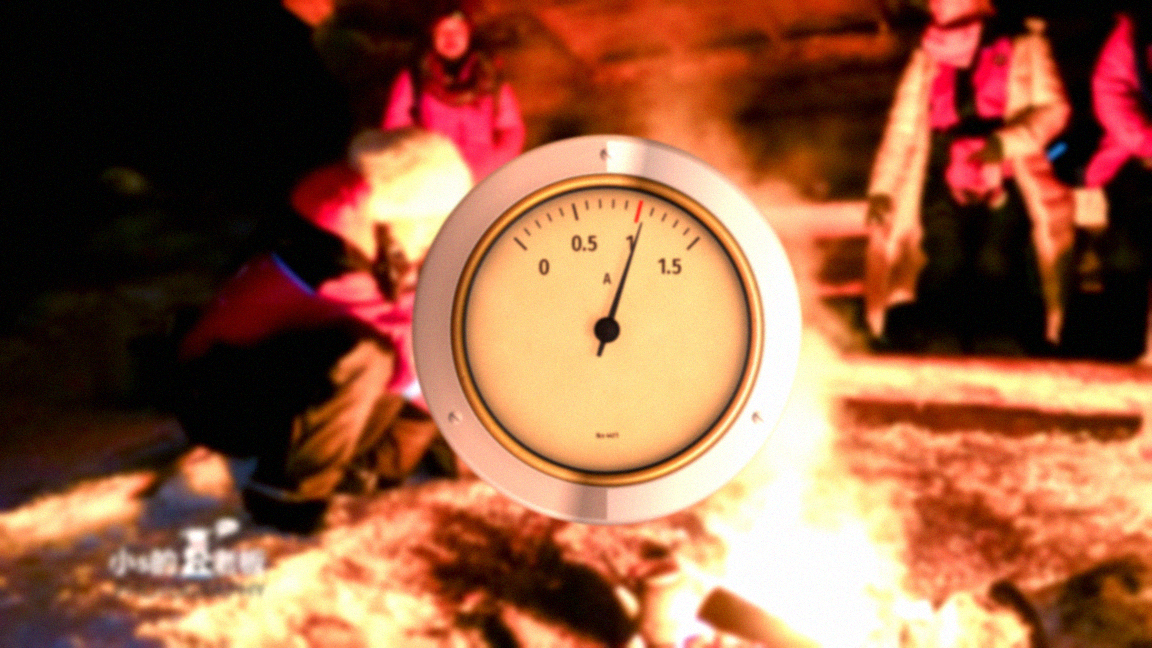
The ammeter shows 1.05 A
